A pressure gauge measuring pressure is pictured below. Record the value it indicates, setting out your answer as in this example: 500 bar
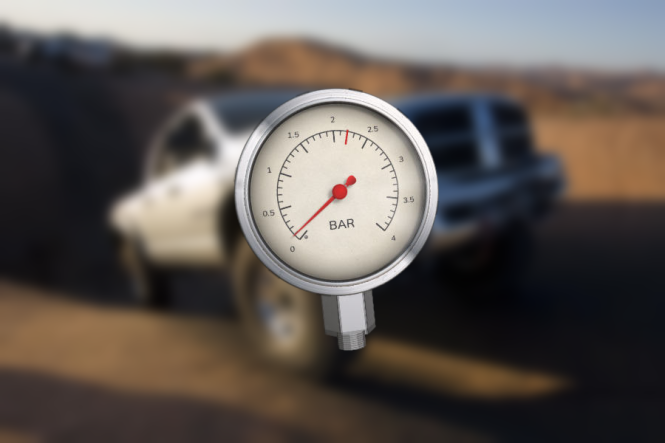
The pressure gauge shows 0.1 bar
